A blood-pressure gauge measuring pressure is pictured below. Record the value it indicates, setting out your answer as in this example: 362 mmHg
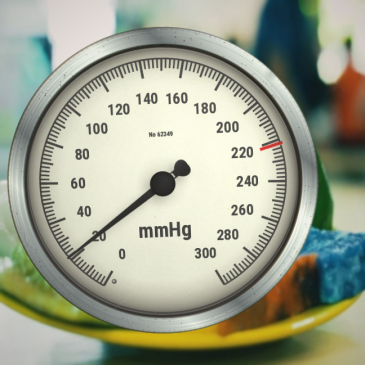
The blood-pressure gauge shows 22 mmHg
